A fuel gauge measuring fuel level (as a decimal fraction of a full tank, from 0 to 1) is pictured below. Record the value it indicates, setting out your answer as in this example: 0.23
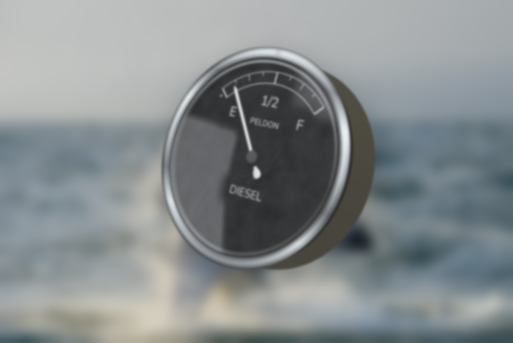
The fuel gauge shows 0.125
